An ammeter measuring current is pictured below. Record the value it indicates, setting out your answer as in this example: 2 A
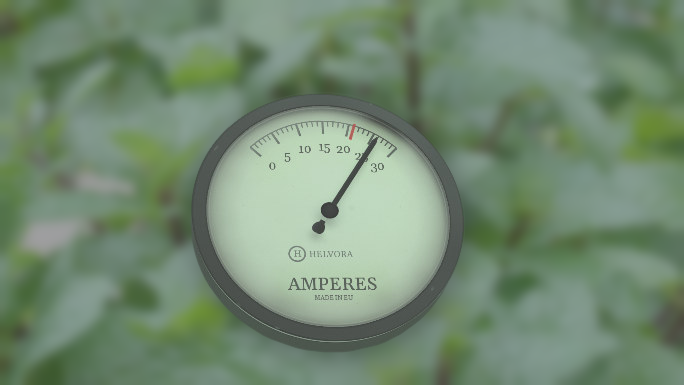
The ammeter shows 26 A
